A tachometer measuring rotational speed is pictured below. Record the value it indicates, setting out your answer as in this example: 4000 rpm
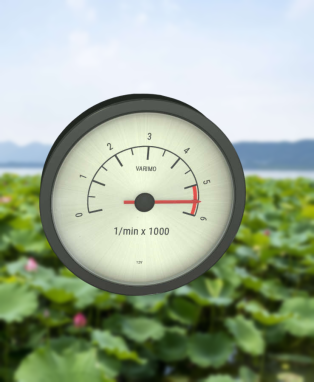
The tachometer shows 5500 rpm
